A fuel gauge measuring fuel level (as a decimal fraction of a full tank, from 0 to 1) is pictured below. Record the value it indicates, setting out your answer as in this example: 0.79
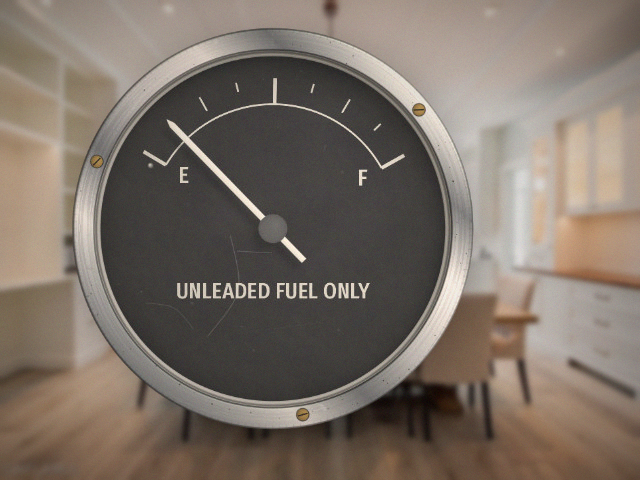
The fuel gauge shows 0.125
